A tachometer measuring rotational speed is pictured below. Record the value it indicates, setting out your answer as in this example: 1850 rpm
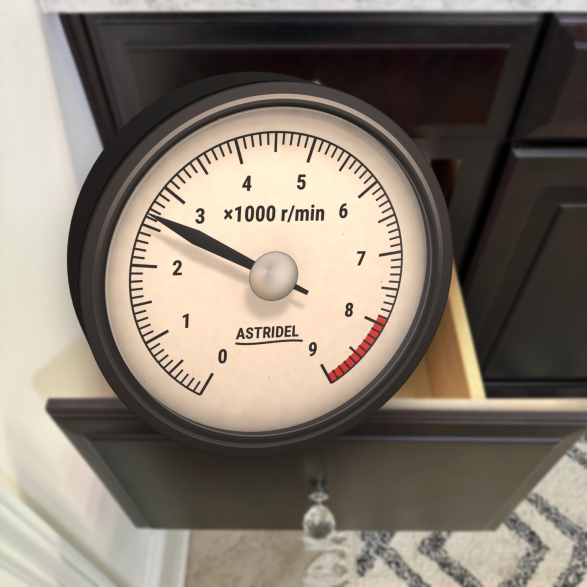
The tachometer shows 2650 rpm
